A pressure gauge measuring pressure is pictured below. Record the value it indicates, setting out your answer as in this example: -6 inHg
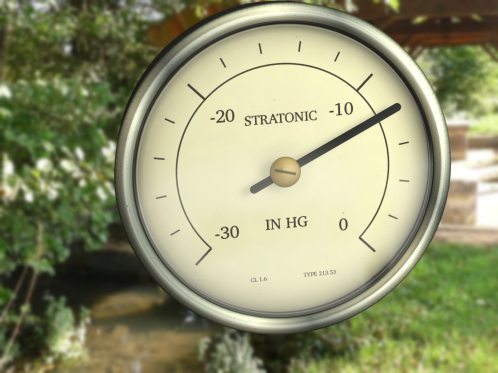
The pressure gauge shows -8 inHg
